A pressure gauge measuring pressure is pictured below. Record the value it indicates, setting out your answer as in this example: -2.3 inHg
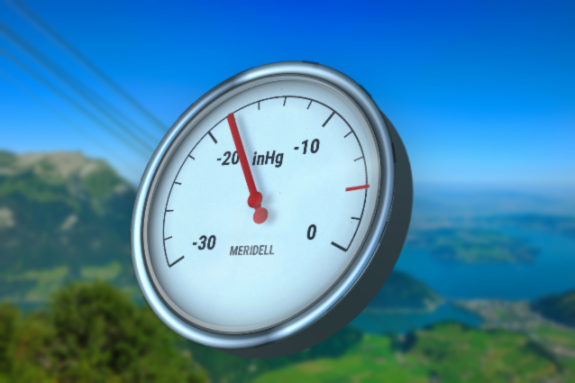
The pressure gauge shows -18 inHg
